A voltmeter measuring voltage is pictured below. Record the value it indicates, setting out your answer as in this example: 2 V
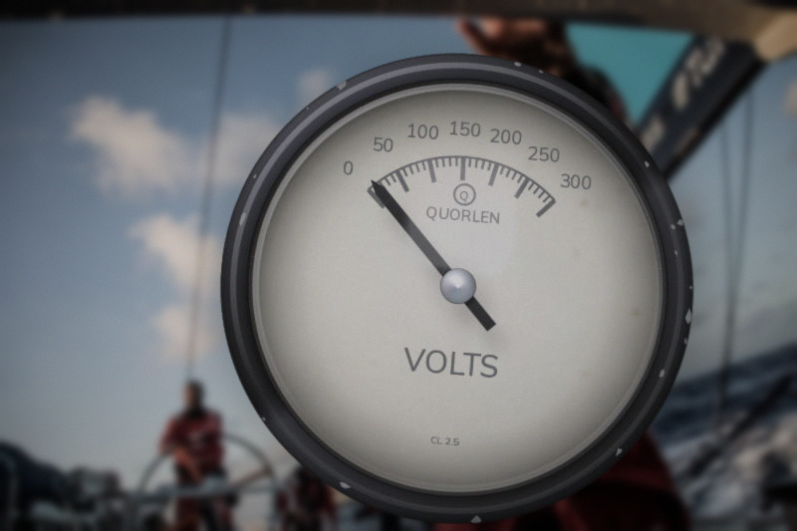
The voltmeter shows 10 V
